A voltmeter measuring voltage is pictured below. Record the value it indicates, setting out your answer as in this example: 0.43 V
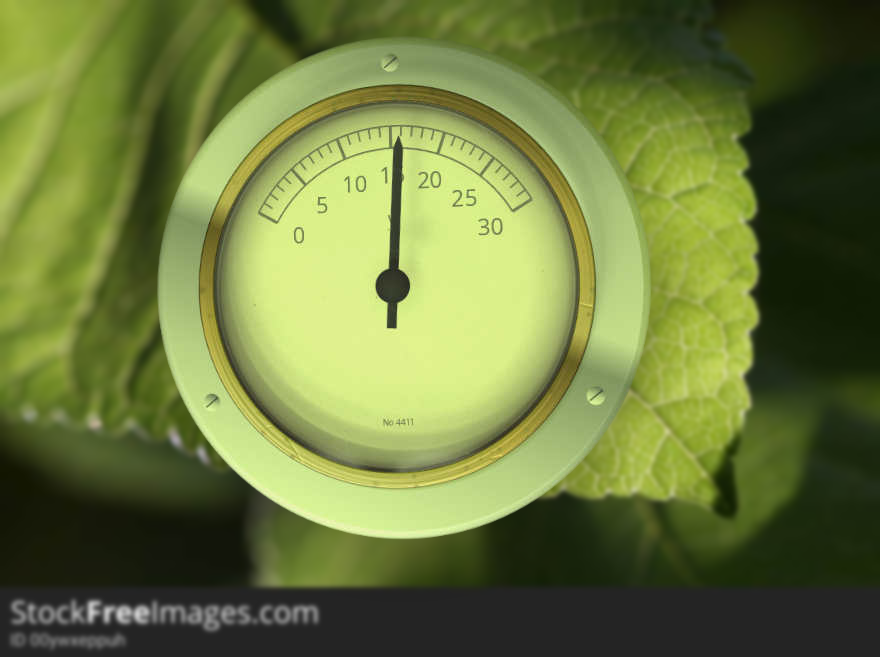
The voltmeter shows 16 V
